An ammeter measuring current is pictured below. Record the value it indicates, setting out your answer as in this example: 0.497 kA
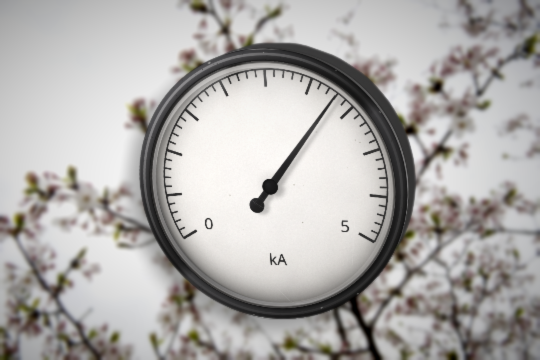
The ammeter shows 3.3 kA
